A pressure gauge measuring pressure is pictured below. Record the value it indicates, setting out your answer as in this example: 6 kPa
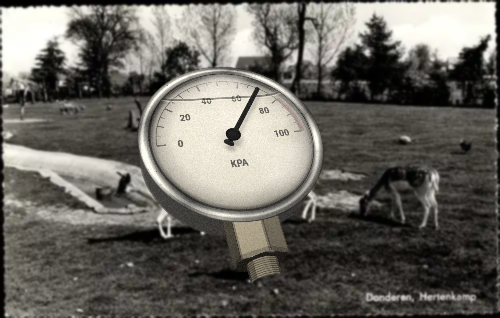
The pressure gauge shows 70 kPa
